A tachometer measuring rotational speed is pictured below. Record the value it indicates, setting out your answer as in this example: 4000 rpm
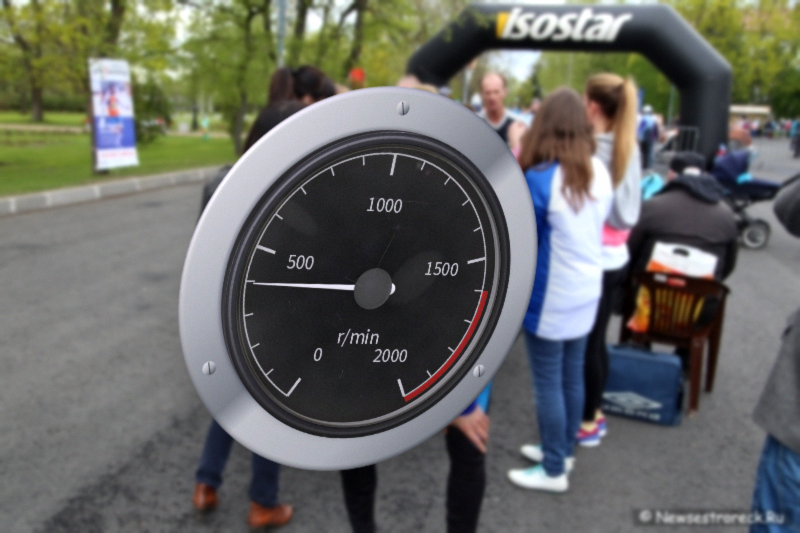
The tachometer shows 400 rpm
